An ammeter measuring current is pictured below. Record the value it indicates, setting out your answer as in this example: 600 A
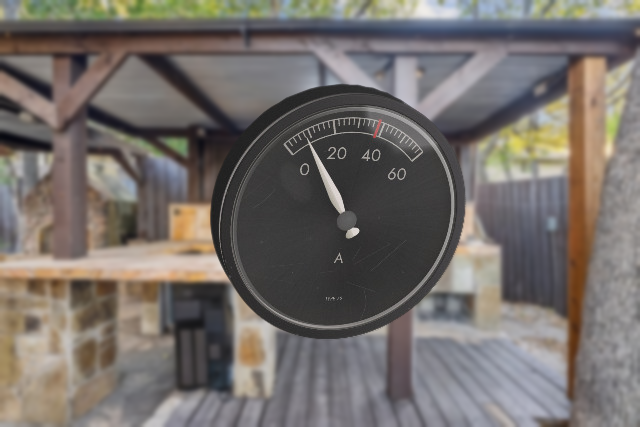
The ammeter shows 8 A
